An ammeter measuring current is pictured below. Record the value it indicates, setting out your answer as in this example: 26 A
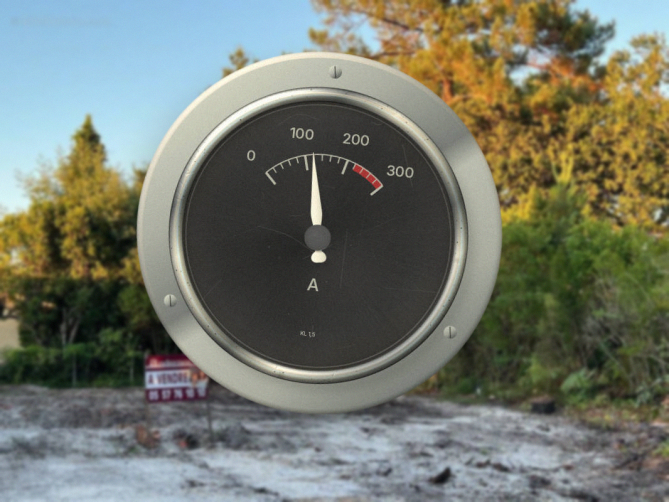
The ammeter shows 120 A
